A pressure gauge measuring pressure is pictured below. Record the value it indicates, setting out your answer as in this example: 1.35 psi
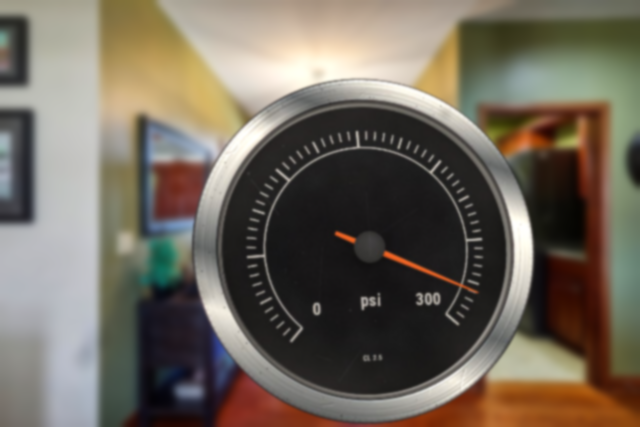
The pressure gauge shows 280 psi
